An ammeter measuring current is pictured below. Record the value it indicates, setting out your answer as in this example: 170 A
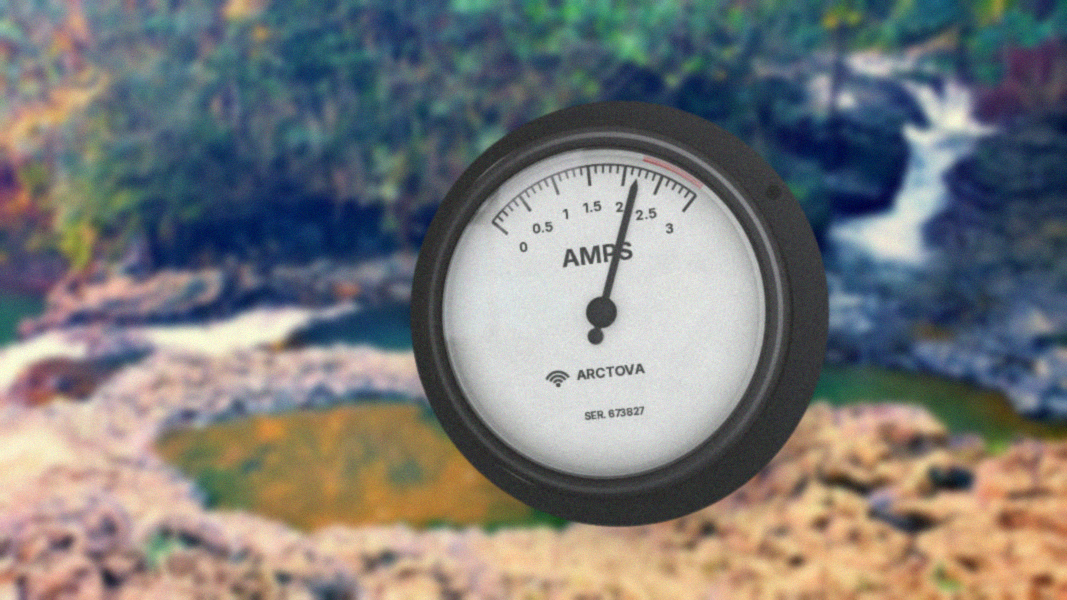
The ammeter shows 2.2 A
